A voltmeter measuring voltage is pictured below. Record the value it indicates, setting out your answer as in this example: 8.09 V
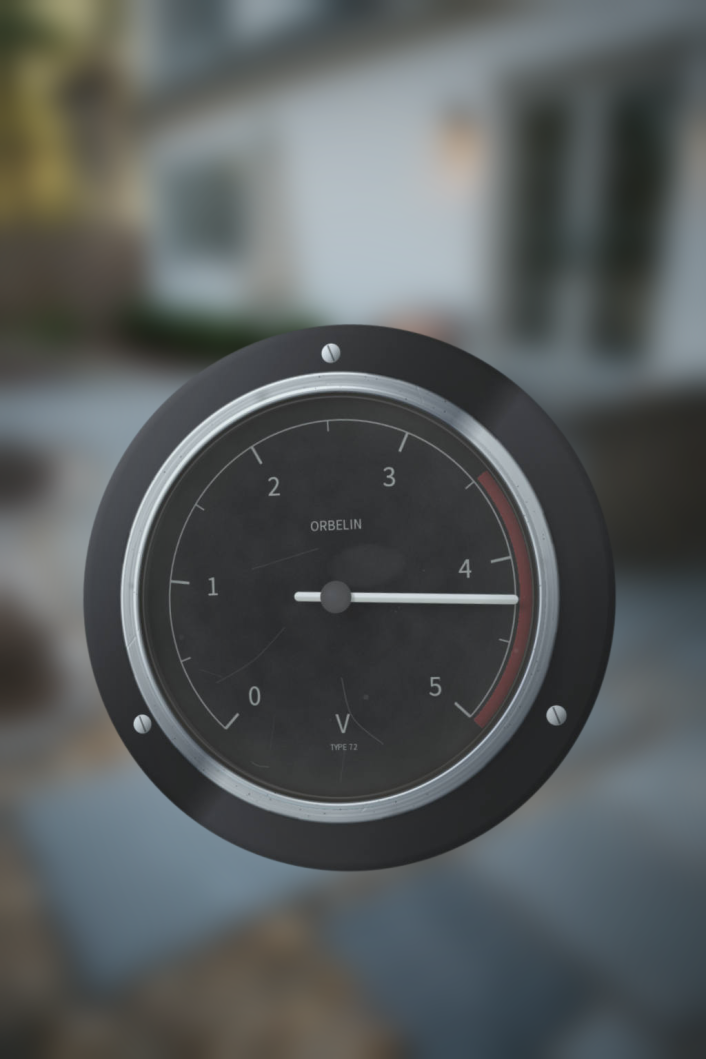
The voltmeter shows 4.25 V
